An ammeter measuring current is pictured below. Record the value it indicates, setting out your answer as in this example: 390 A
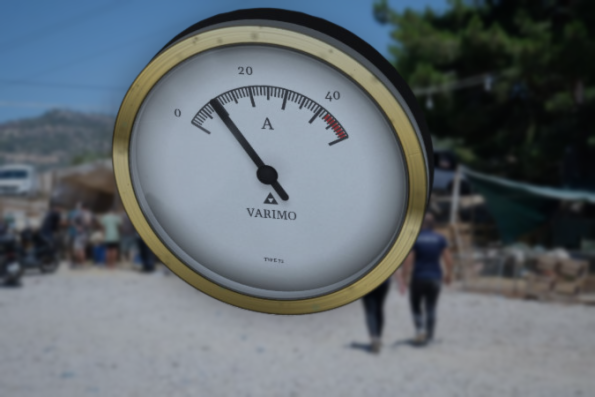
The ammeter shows 10 A
